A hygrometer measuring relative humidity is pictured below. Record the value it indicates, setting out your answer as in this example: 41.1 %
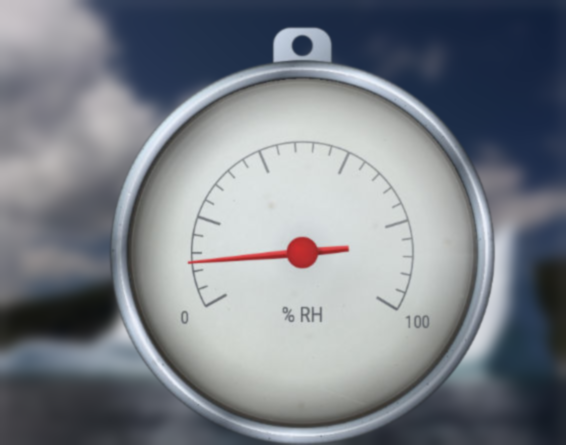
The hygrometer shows 10 %
